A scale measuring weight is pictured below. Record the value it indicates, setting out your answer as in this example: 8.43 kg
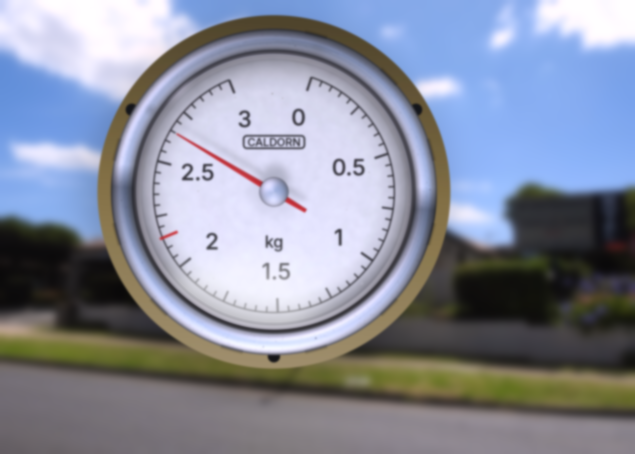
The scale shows 2.65 kg
